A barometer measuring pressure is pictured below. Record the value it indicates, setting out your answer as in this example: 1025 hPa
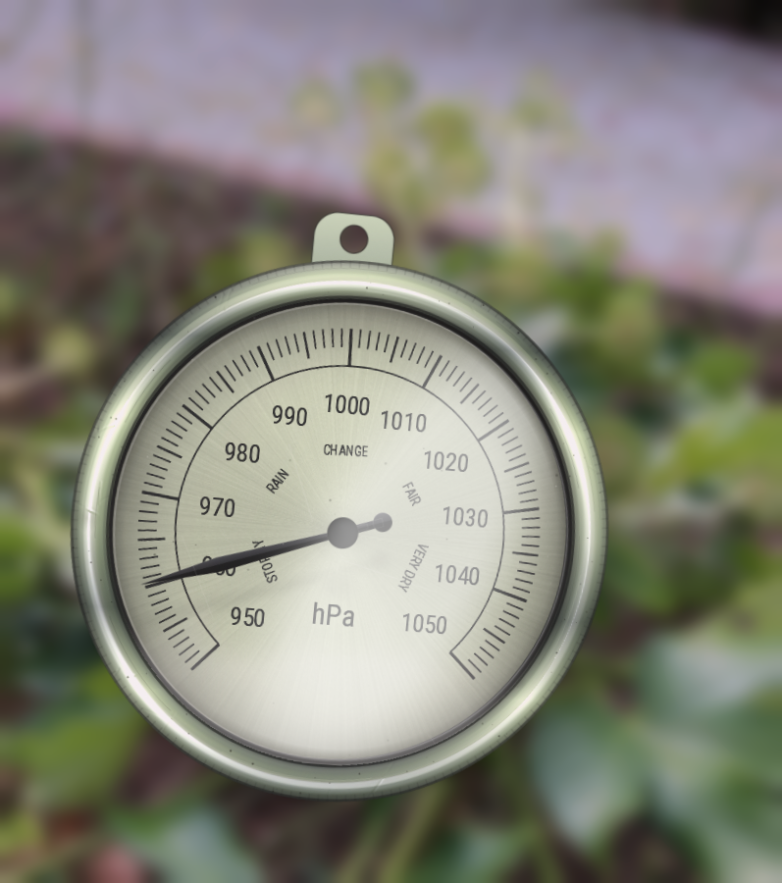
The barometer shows 960.5 hPa
